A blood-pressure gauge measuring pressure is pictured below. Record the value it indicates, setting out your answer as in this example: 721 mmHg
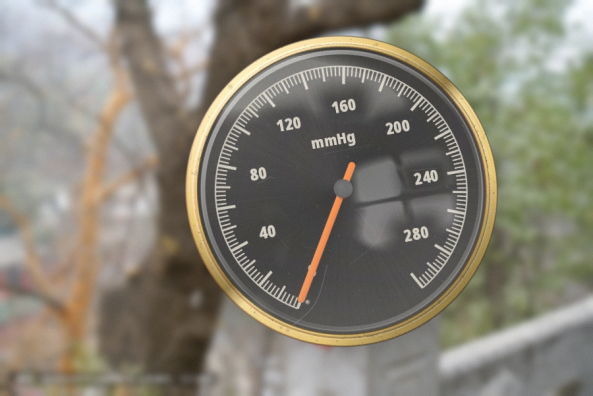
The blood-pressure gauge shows 0 mmHg
